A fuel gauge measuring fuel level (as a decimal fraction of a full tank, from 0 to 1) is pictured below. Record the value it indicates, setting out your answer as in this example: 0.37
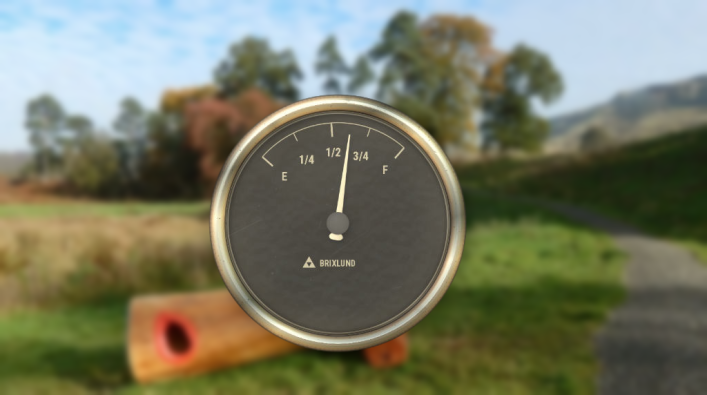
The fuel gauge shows 0.625
